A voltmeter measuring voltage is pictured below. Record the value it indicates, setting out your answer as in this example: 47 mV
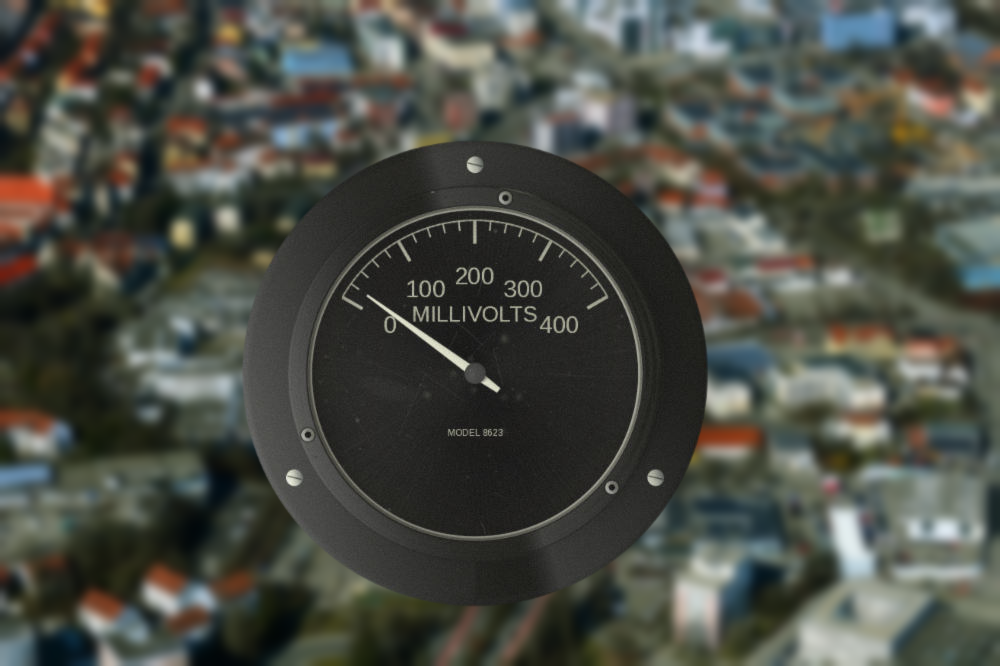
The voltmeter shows 20 mV
